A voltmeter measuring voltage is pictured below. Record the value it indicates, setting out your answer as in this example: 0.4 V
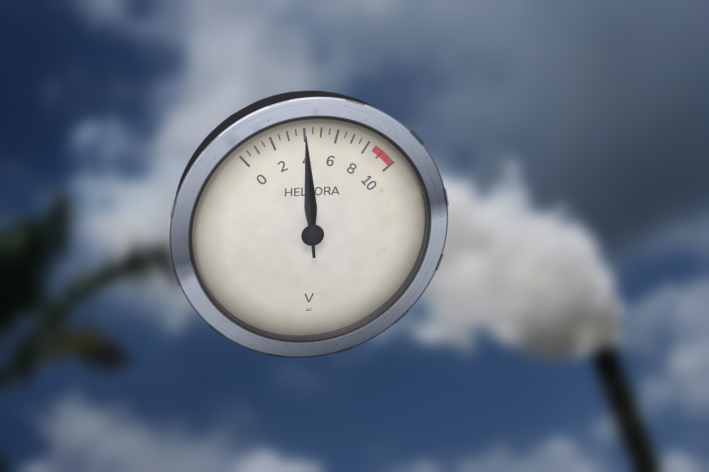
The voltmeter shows 4 V
